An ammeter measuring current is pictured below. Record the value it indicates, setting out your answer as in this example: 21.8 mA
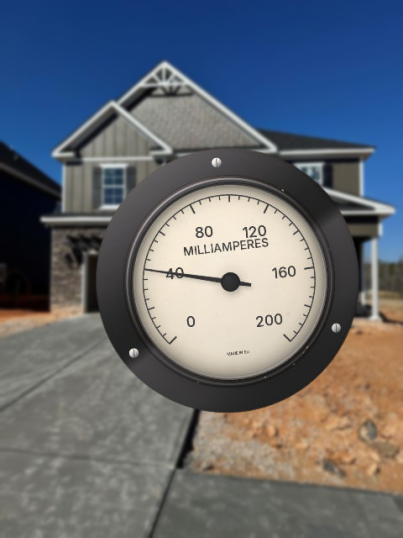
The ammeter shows 40 mA
